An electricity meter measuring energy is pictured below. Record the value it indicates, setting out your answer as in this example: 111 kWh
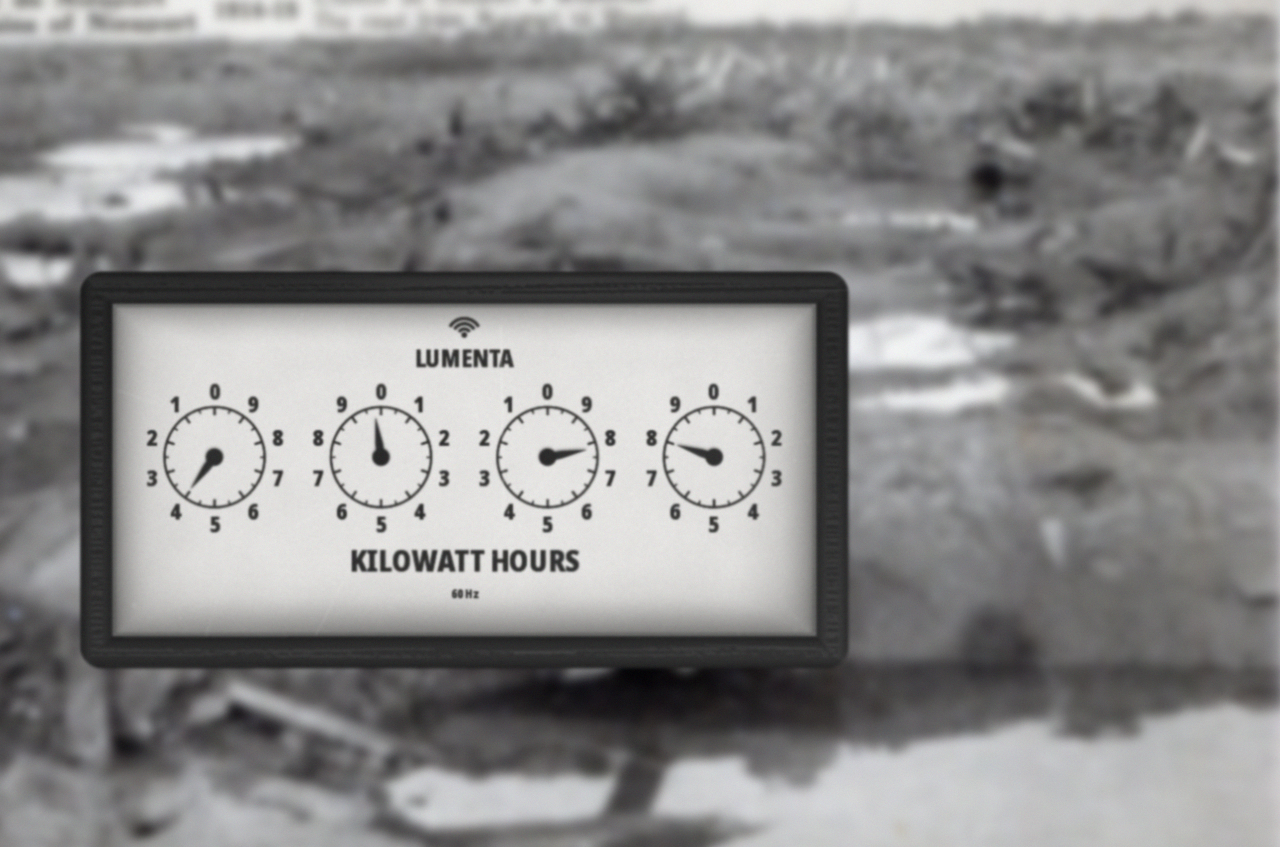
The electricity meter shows 3978 kWh
